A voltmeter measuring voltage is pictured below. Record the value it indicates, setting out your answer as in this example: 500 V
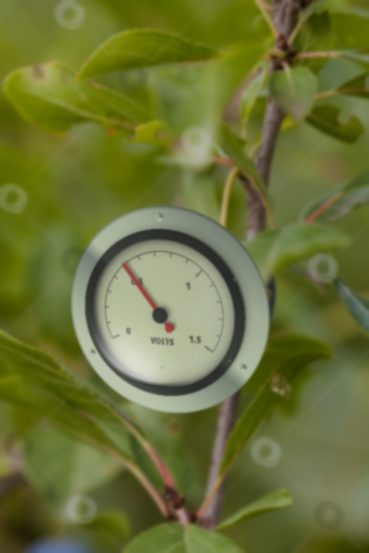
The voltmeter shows 0.5 V
